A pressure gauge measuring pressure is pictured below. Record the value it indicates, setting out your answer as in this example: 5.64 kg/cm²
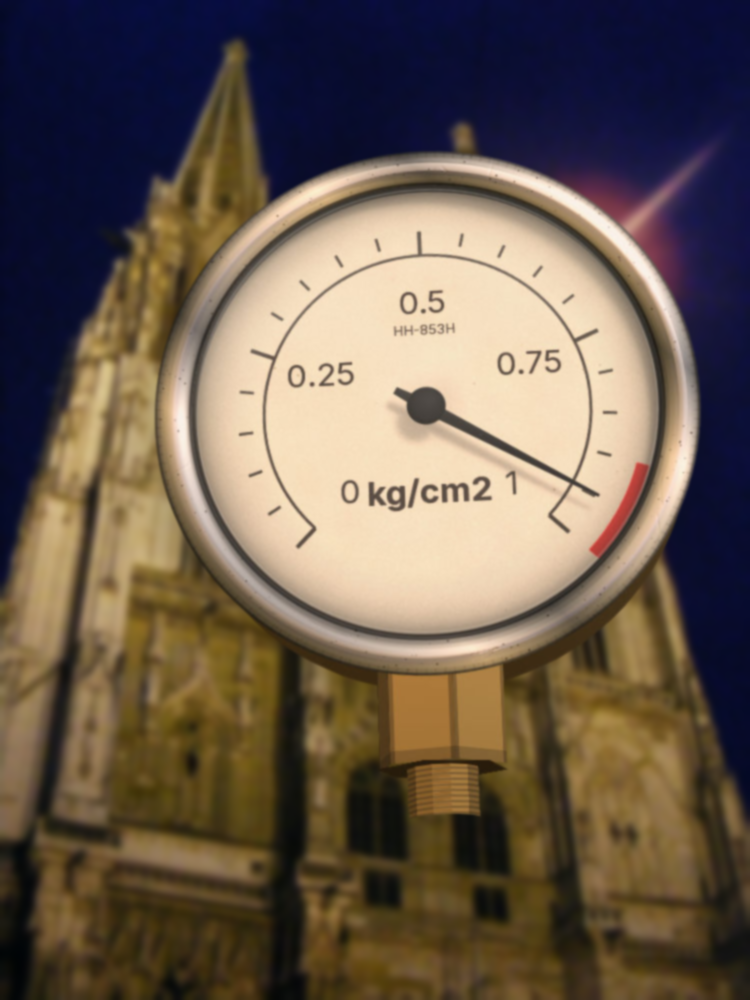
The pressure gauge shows 0.95 kg/cm²
